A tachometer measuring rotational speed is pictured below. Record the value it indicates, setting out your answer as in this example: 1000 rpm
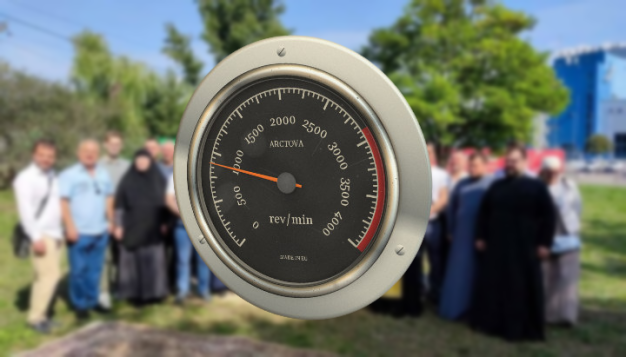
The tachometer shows 900 rpm
